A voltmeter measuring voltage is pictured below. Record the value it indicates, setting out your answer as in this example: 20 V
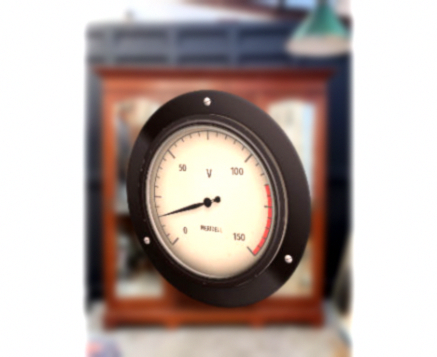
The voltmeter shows 15 V
